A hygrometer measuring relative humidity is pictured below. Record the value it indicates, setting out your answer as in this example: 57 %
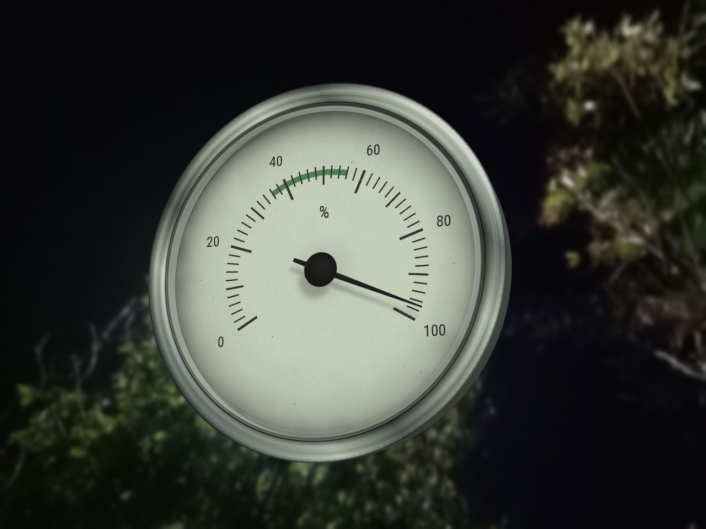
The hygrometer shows 97 %
